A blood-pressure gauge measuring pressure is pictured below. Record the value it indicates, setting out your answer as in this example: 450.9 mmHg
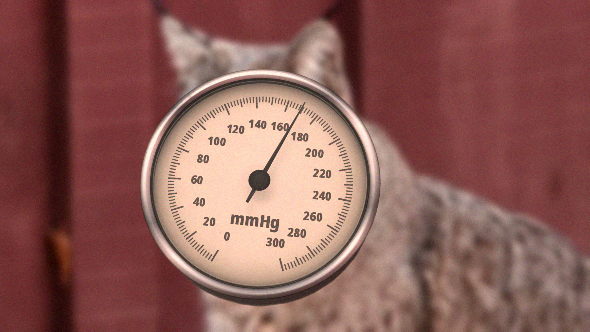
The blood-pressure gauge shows 170 mmHg
